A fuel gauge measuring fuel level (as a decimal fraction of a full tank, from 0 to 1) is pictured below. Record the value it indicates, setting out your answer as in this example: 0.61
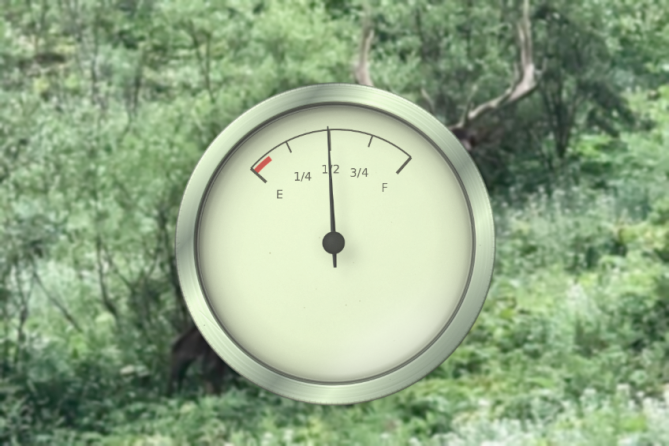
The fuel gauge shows 0.5
